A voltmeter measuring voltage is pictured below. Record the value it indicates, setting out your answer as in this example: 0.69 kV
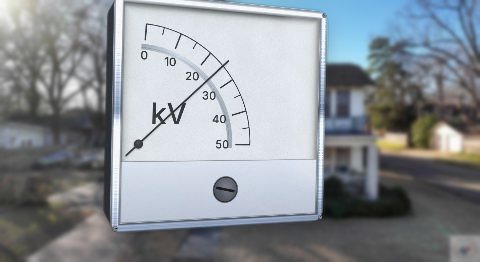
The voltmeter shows 25 kV
